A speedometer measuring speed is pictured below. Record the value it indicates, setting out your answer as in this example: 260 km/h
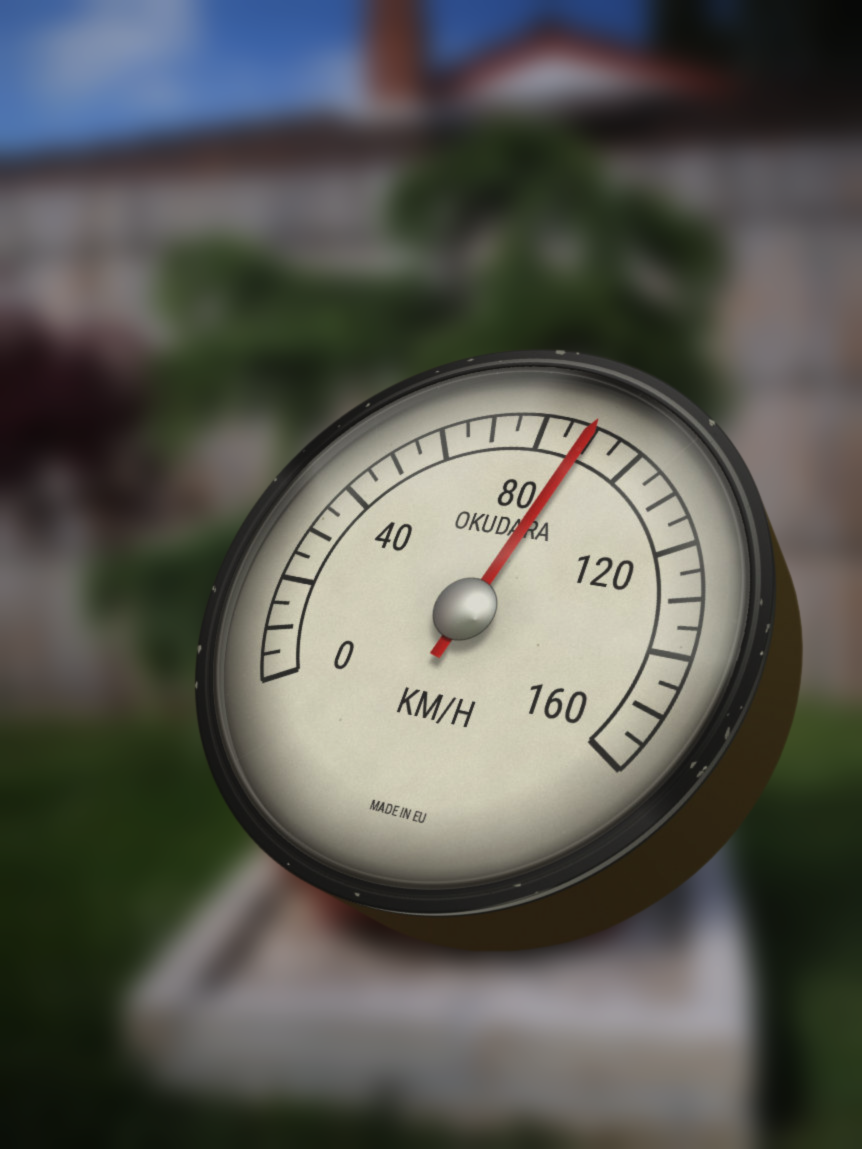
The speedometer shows 90 km/h
